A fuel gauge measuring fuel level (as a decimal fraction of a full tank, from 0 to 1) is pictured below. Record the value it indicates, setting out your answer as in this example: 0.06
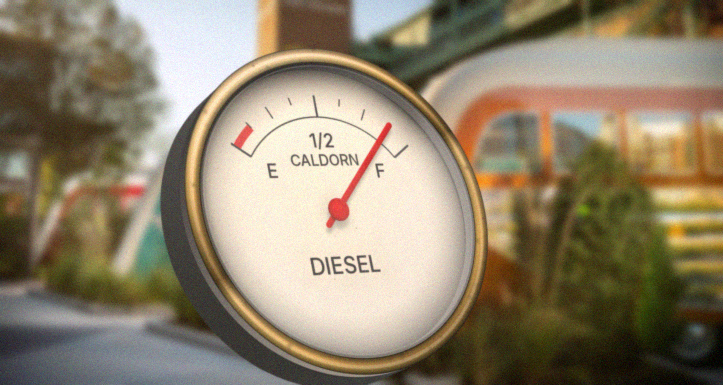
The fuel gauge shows 0.875
